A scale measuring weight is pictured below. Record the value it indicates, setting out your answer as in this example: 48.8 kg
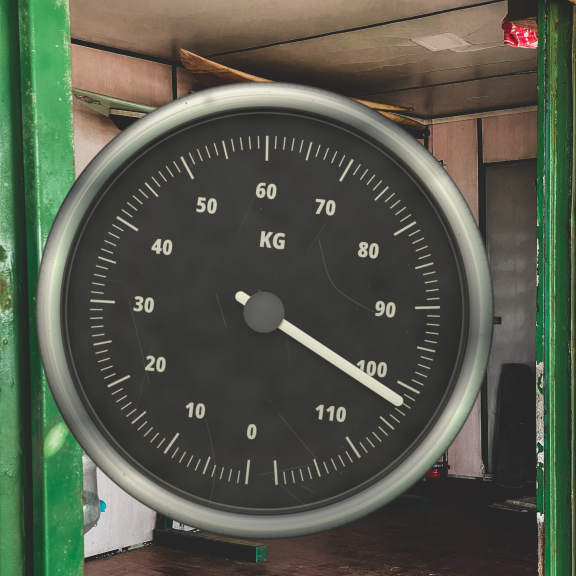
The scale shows 102 kg
